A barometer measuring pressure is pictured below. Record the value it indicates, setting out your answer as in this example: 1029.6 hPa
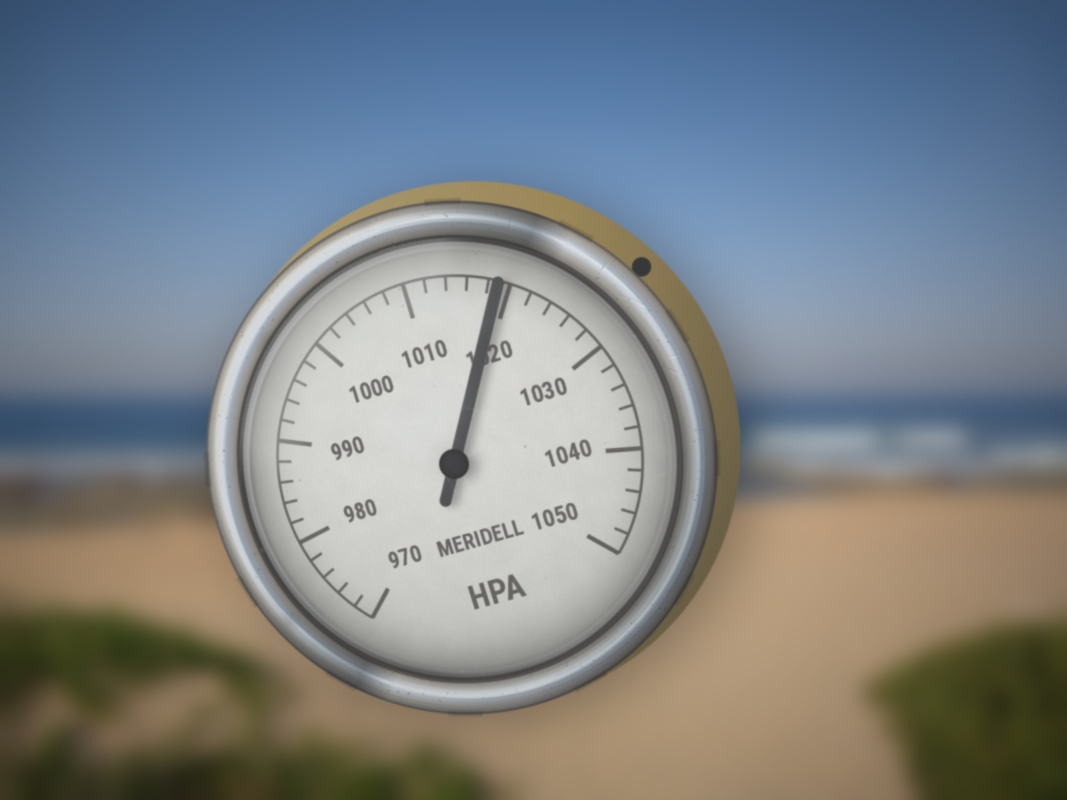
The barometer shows 1019 hPa
